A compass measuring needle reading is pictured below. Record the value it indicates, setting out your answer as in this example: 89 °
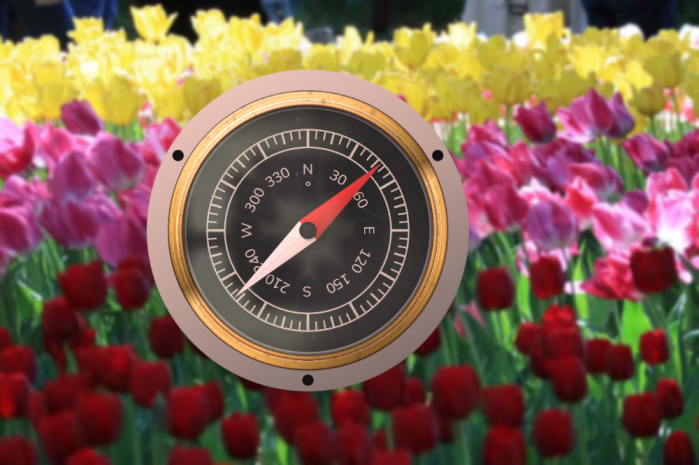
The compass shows 47.5 °
